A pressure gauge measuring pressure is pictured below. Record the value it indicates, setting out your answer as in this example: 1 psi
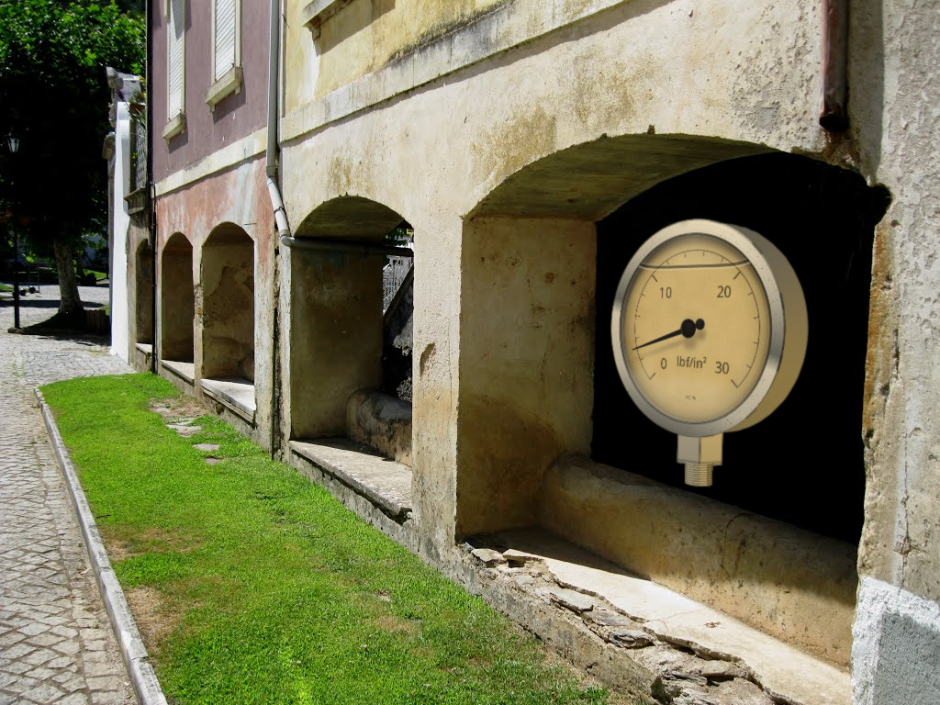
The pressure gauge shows 3 psi
